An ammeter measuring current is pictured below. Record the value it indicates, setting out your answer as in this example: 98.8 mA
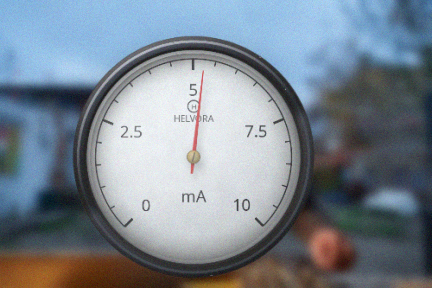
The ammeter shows 5.25 mA
